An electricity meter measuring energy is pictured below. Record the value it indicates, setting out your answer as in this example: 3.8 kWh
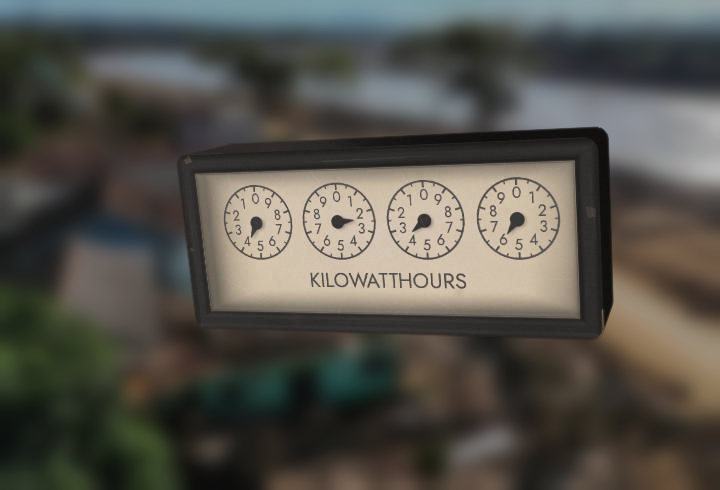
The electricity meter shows 4236 kWh
